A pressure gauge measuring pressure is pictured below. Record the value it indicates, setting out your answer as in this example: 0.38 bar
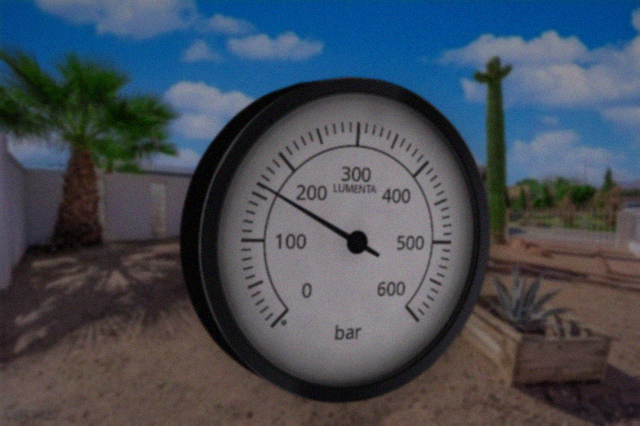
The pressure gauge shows 160 bar
